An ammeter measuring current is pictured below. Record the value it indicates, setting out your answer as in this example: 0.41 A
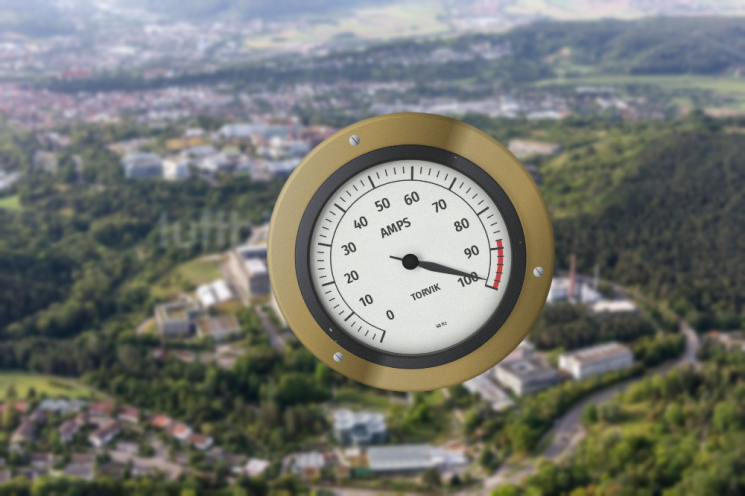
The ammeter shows 98 A
